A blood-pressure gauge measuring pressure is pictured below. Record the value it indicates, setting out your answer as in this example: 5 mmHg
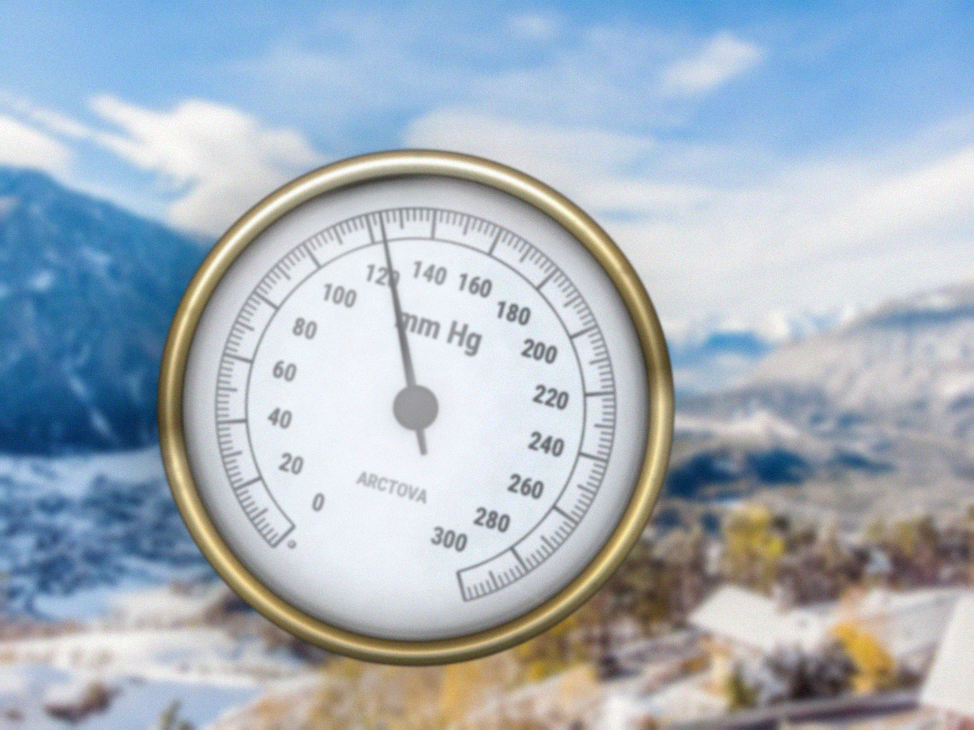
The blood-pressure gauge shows 124 mmHg
